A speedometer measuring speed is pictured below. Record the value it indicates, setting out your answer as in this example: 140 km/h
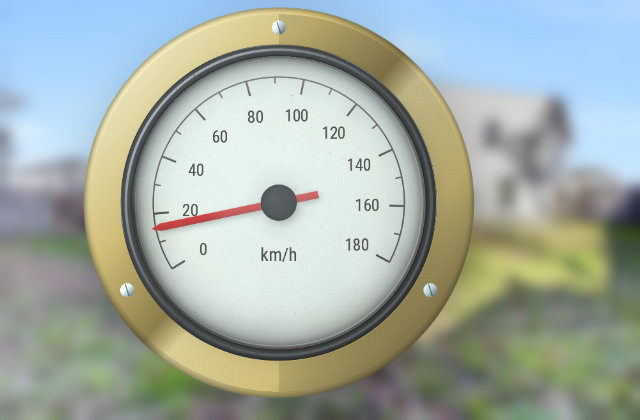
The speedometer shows 15 km/h
